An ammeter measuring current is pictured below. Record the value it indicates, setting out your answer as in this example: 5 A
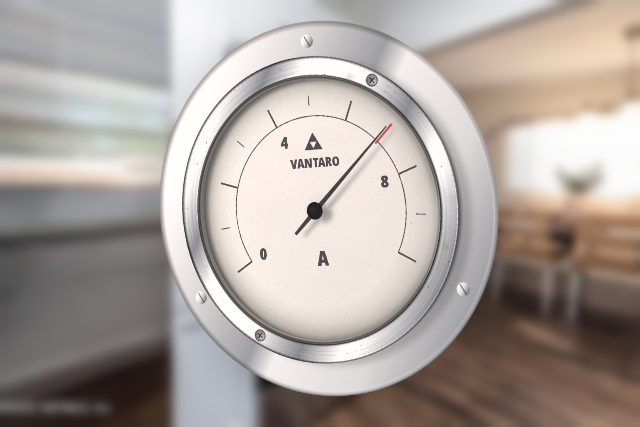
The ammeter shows 7 A
